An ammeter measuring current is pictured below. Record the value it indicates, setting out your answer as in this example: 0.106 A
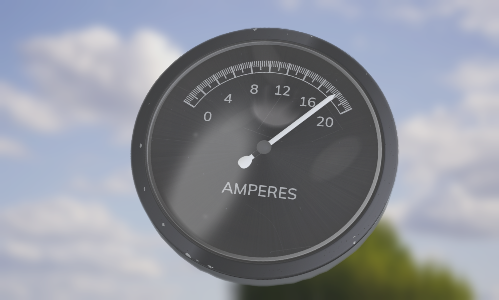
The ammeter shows 18 A
